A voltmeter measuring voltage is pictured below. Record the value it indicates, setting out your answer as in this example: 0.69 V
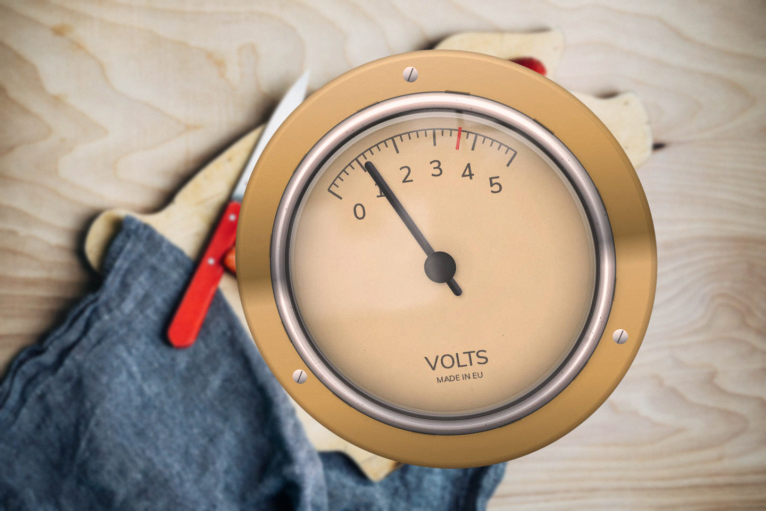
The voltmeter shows 1.2 V
